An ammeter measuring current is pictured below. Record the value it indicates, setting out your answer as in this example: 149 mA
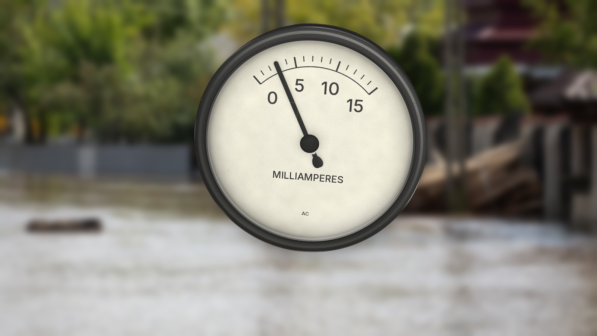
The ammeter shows 3 mA
